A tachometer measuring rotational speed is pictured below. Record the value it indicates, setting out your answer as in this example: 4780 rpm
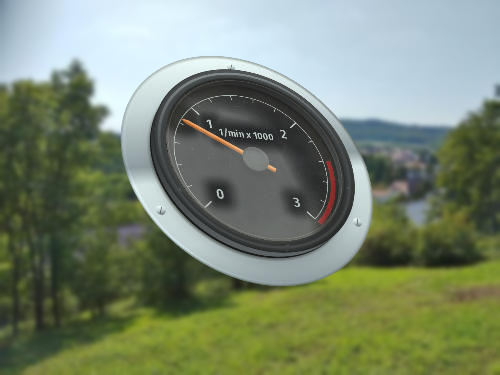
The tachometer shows 800 rpm
